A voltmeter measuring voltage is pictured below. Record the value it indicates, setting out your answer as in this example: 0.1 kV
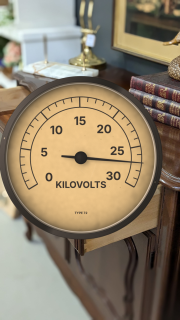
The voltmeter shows 27 kV
